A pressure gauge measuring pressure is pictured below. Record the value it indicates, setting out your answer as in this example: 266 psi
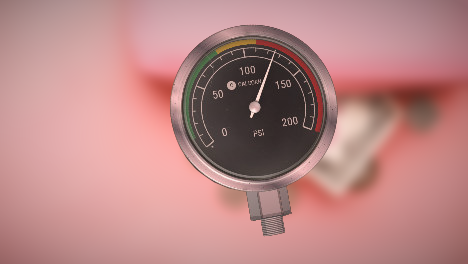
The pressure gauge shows 125 psi
